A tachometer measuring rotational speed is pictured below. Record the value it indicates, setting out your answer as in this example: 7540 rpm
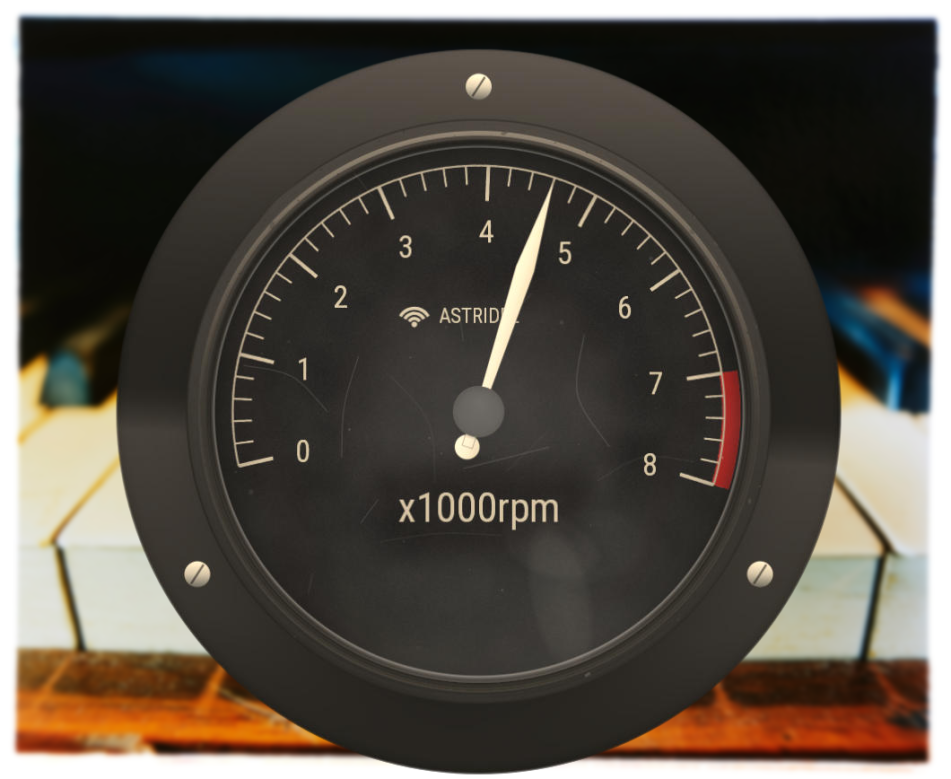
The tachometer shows 4600 rpm
